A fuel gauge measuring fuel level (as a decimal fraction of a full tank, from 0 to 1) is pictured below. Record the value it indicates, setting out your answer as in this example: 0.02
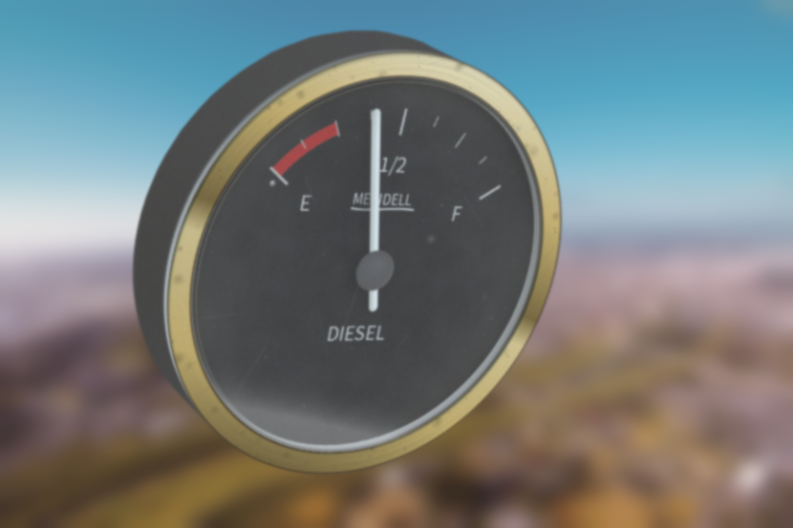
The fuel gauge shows 0.375
